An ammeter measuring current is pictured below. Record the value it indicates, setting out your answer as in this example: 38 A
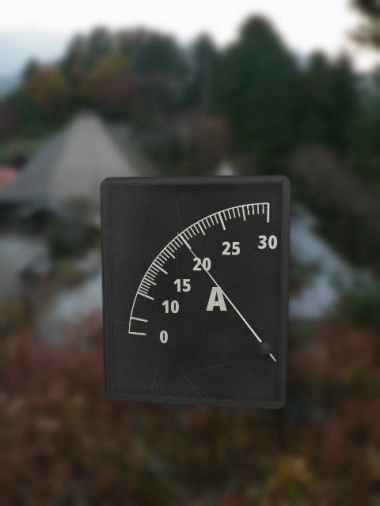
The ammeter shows 20 A
